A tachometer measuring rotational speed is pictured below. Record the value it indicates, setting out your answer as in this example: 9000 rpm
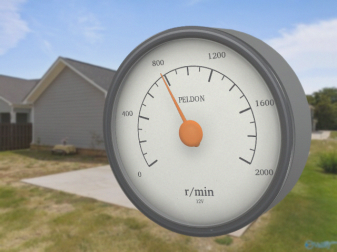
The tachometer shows 800 rpm
